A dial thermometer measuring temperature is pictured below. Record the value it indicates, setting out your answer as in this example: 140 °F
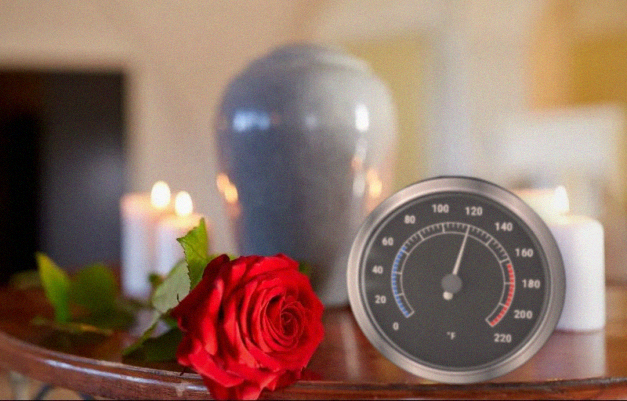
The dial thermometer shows 120 °F
